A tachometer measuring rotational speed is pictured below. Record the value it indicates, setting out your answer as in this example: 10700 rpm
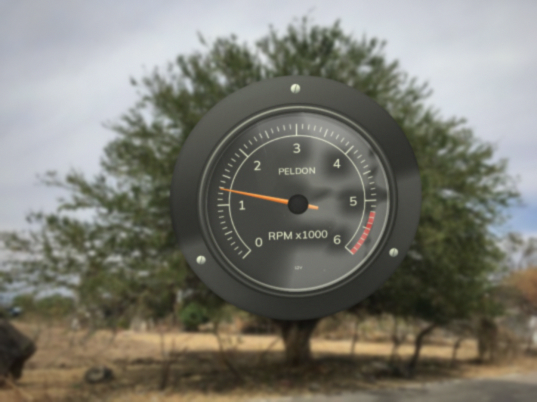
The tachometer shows 1300 rpm
